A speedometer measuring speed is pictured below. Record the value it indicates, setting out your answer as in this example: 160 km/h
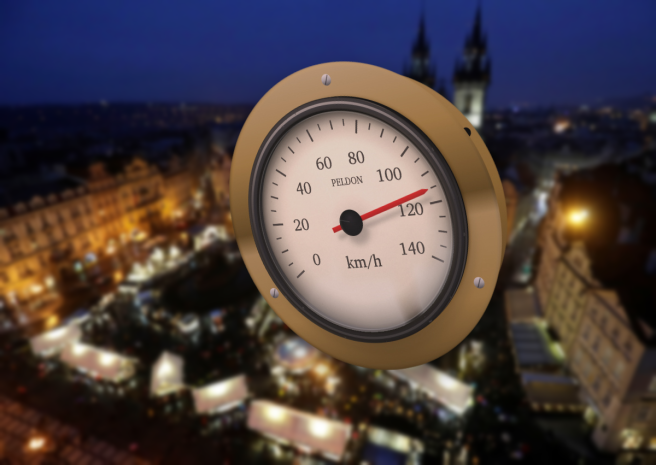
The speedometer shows 115 km/h
